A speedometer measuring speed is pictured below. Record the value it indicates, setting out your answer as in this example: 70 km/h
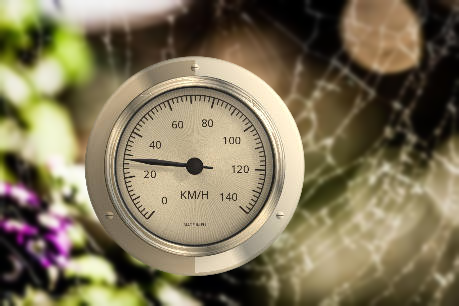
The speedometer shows 28 km/h
